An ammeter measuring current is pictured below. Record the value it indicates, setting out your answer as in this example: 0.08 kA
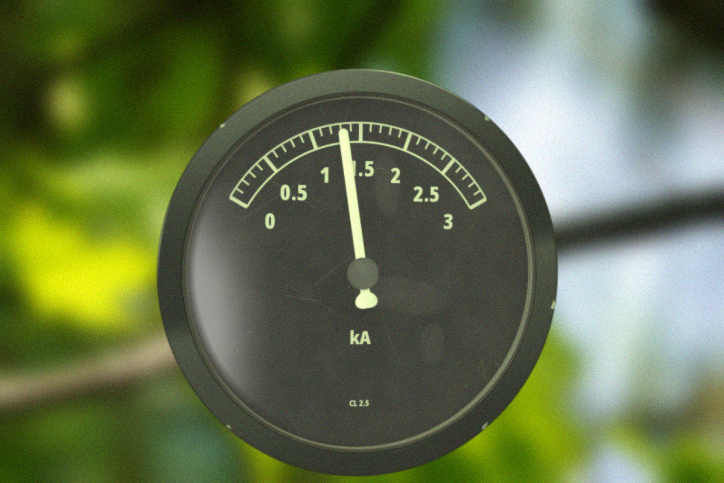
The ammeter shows 1.3 kA
